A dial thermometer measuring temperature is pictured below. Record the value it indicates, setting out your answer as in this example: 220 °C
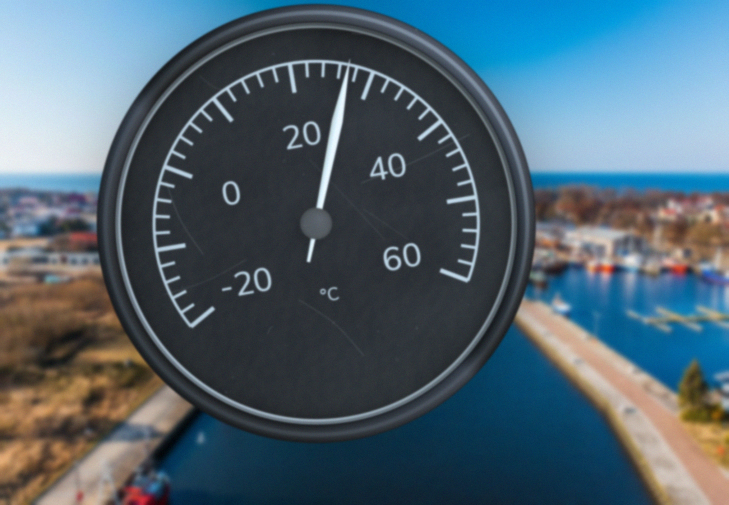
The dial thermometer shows 27 °C
